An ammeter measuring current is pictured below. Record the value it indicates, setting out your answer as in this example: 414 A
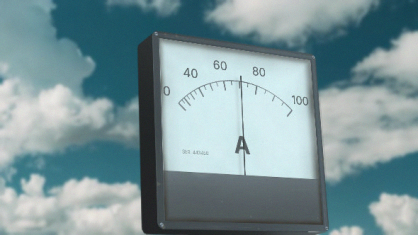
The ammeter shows 70 A
